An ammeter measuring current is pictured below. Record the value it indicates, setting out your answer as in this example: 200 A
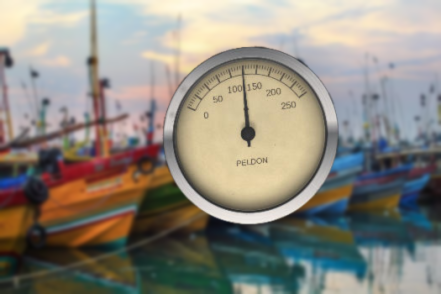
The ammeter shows 125 A
